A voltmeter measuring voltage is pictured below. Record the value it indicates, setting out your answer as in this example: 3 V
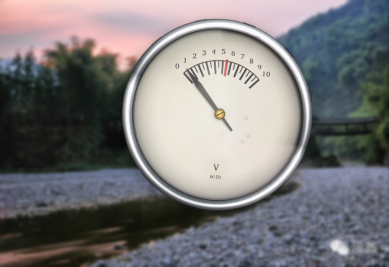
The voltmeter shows 0.5 V
